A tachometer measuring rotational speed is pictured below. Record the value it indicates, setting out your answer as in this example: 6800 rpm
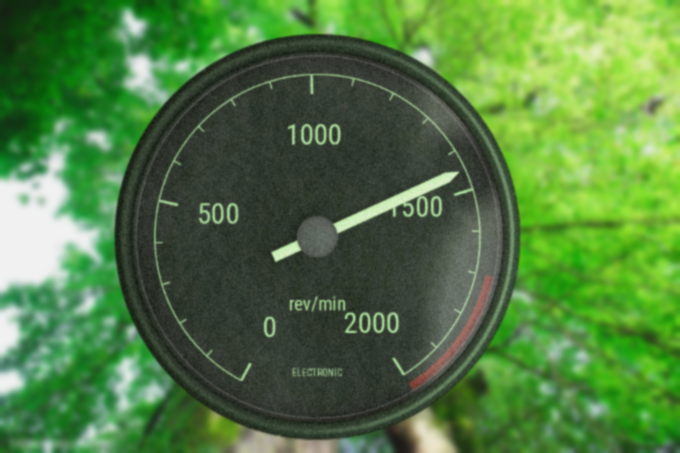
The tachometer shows 1450 rpm
